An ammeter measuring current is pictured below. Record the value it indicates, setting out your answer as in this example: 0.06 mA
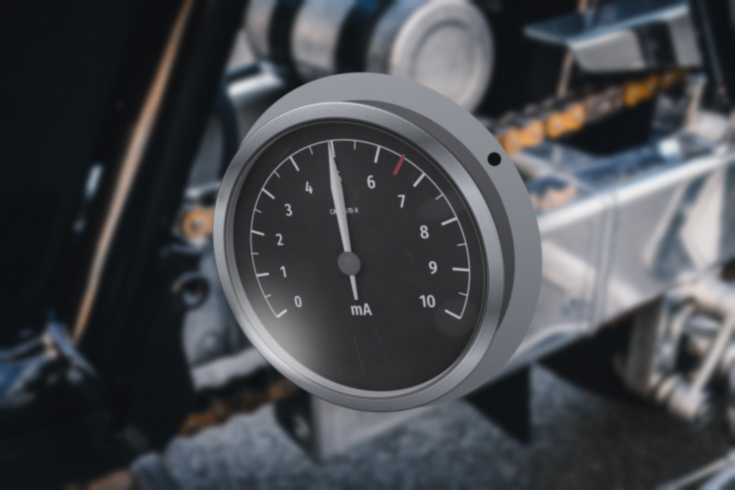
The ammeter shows 5 mA
